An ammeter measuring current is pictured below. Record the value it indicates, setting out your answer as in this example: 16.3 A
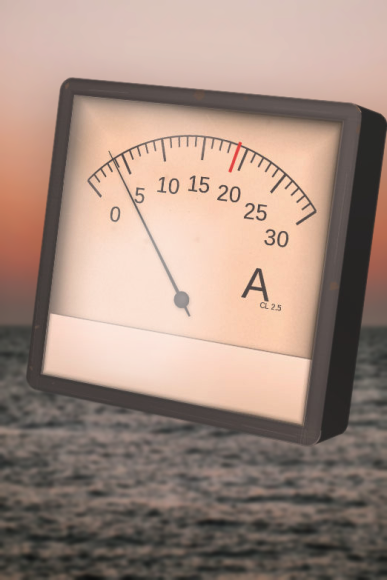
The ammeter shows 4 A
